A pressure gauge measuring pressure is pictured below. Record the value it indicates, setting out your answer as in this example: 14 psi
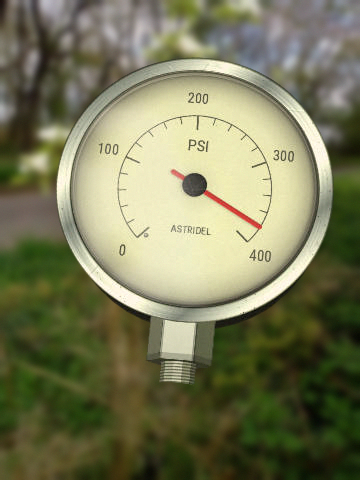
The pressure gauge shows 380 psi
